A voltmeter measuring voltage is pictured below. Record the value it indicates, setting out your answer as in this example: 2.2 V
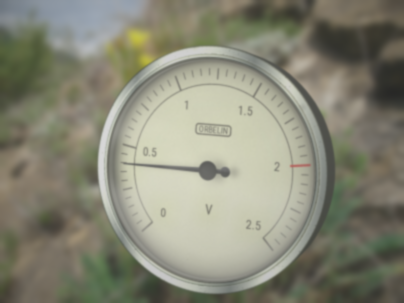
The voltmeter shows 0.4 V
